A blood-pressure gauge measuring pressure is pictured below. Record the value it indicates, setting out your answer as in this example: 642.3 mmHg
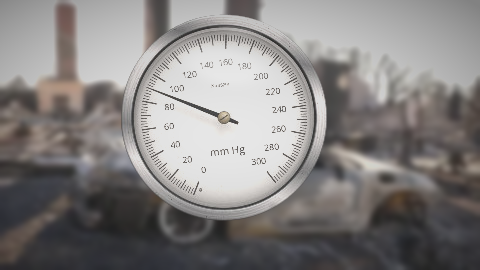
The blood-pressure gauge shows 90 mmHg
